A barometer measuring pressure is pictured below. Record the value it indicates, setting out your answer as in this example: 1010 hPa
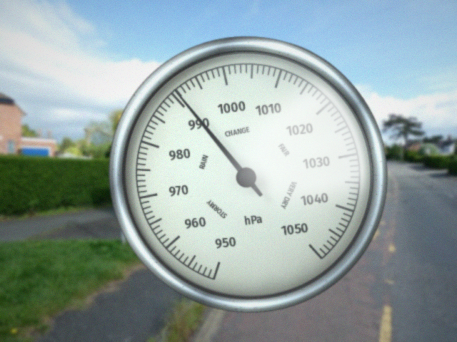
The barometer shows 991 hPa
